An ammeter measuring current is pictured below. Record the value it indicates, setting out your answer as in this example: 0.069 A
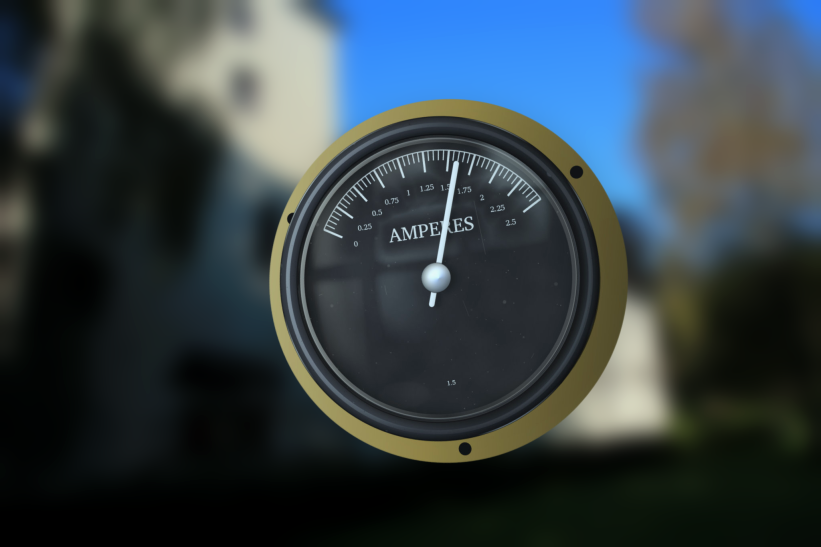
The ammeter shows 1.6 A
